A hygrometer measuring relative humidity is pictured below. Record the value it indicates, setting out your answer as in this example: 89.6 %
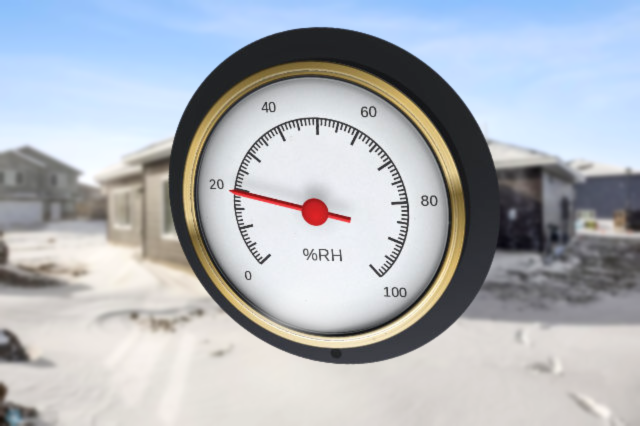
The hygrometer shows 20 %
